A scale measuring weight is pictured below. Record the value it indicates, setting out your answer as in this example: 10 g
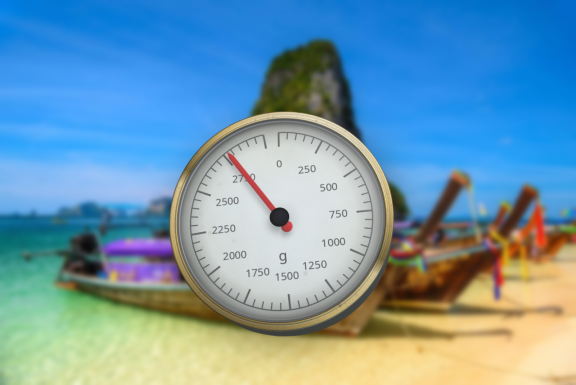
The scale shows 2775 g
